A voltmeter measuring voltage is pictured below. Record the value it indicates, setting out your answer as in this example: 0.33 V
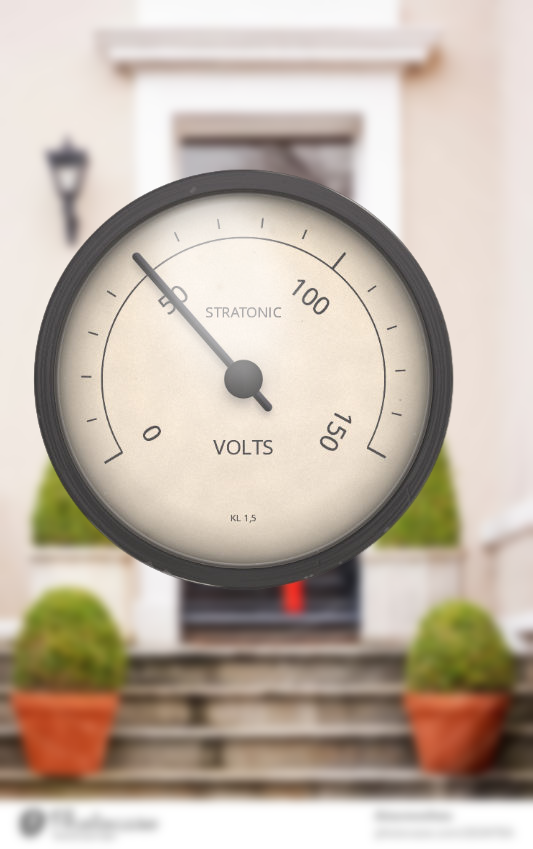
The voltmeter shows 50 V
